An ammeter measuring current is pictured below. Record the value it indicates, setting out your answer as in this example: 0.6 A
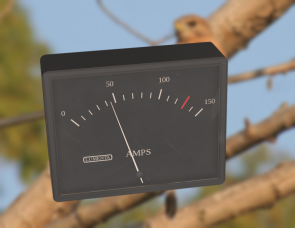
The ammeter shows 45 A
